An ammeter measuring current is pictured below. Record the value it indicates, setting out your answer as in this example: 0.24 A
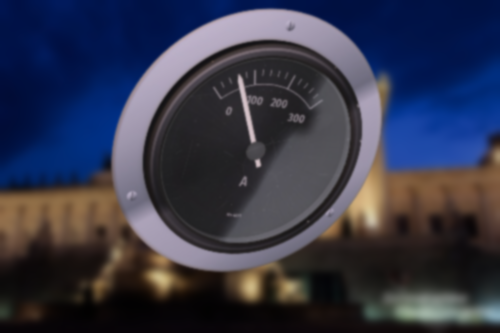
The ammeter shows 60 A
